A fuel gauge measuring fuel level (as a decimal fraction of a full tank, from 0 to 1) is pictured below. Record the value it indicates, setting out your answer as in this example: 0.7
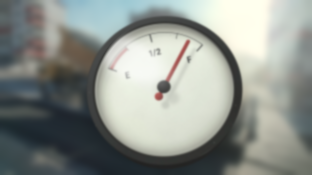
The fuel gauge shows 0.875
